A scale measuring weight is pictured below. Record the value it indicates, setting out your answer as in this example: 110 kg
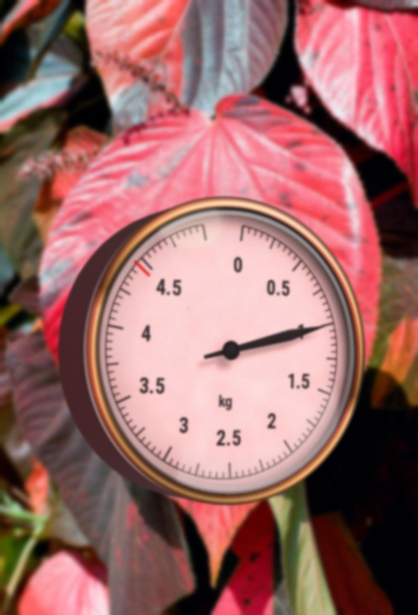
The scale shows 1 kg
